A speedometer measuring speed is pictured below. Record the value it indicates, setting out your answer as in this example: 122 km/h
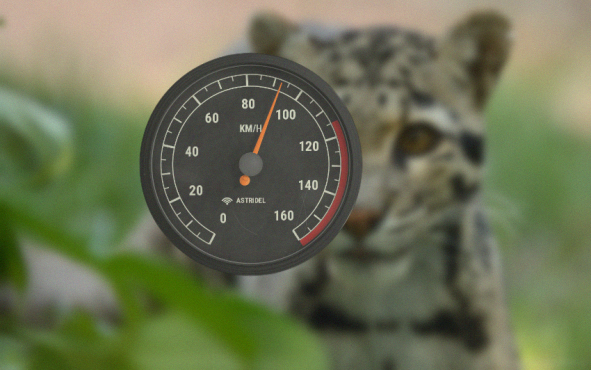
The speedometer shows 92.5 km/h
